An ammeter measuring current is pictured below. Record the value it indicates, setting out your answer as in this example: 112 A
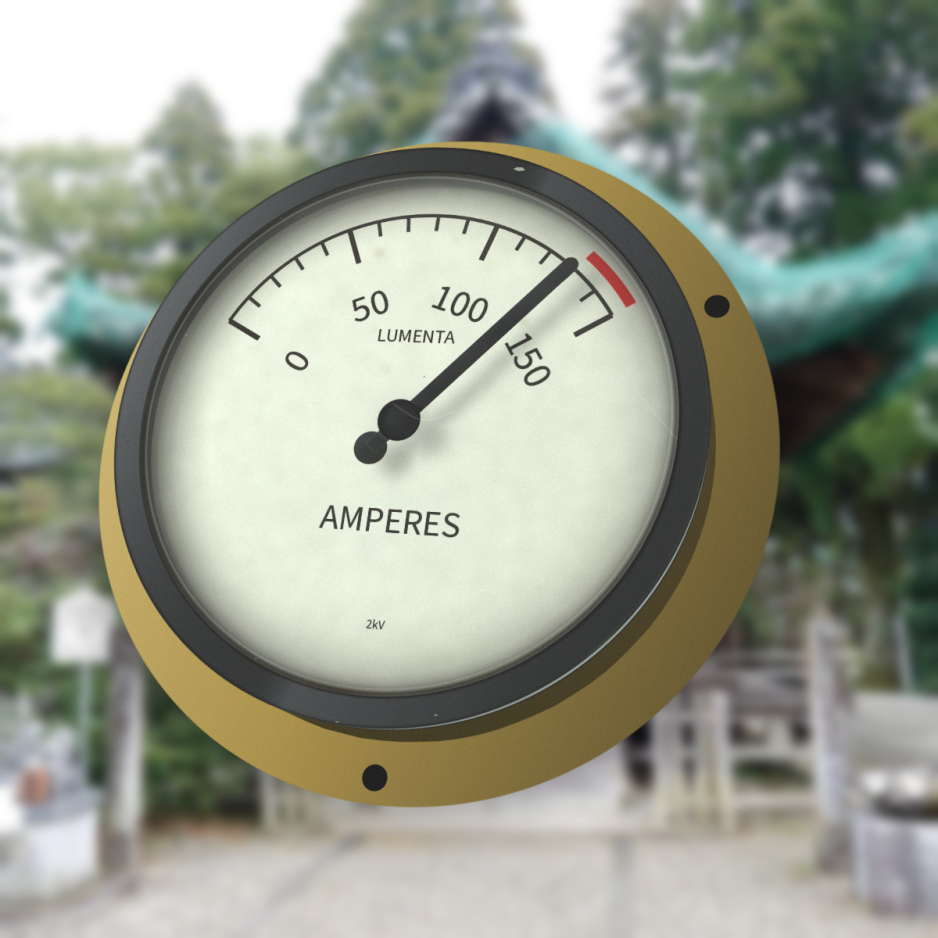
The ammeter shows 130 A
